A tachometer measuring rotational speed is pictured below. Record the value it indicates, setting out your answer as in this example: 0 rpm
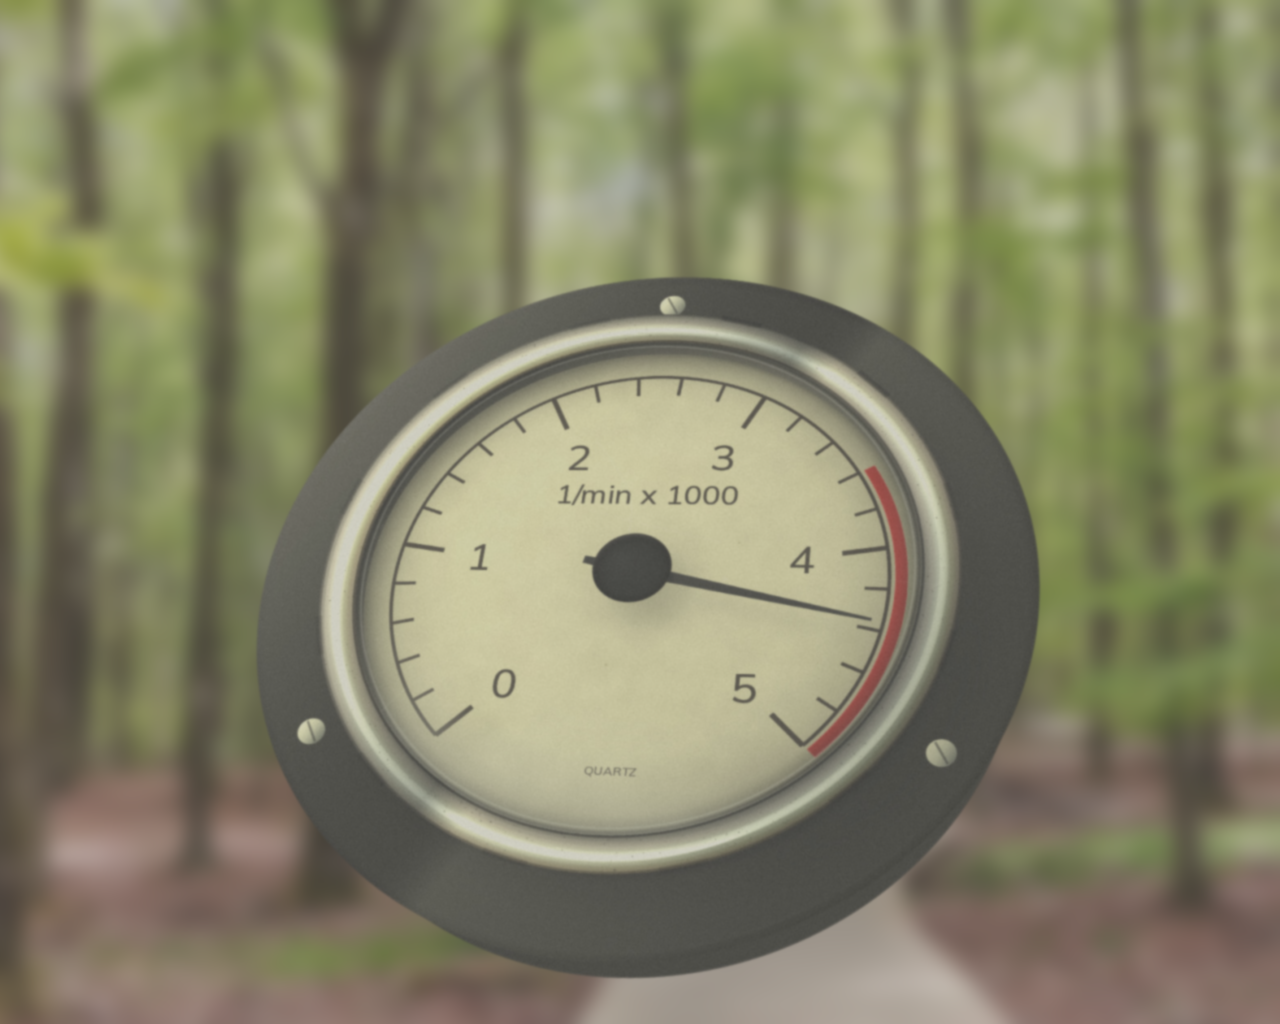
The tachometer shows 4400 rpm
